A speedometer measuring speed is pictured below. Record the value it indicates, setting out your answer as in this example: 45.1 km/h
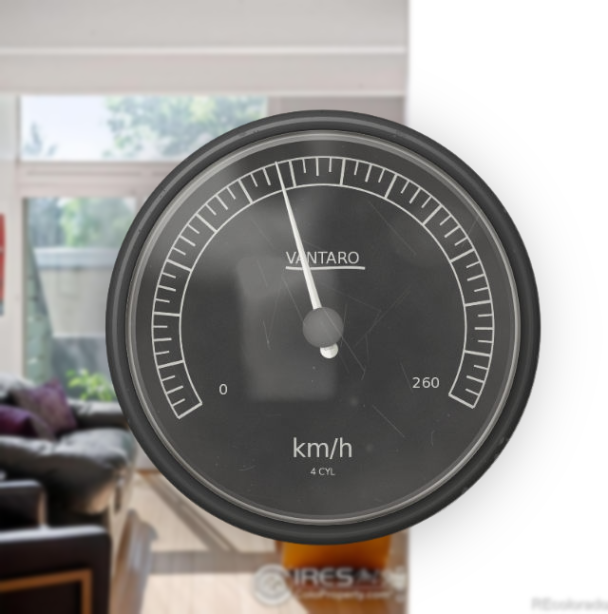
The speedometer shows 115 km/h
